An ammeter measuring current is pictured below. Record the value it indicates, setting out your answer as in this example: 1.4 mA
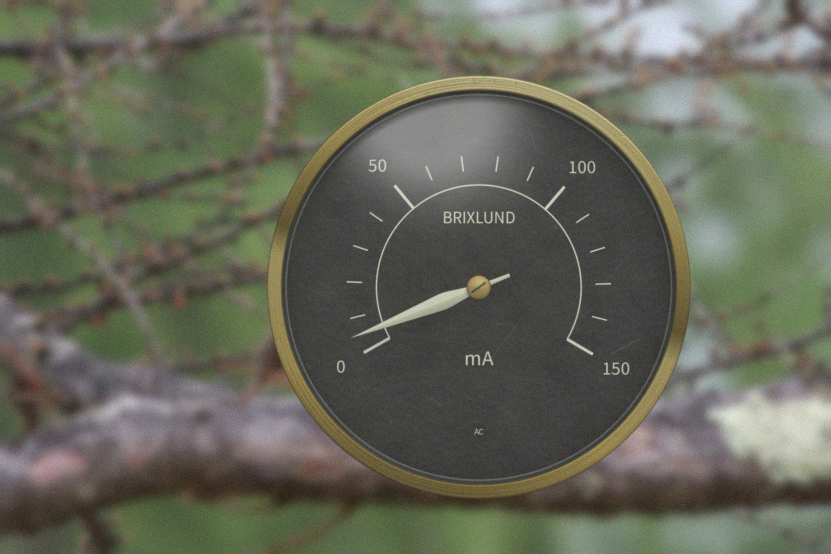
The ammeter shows 5 mA
